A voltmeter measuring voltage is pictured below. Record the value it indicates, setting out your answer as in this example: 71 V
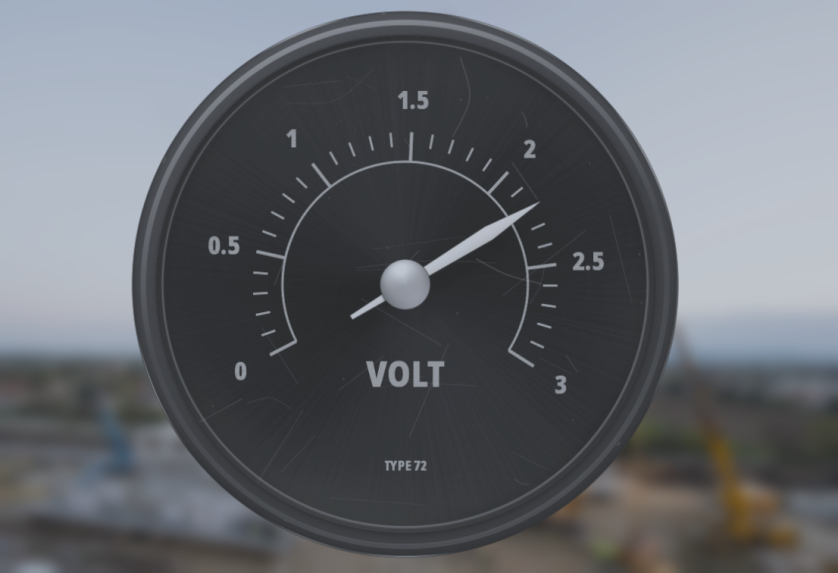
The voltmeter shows 2.2 V
